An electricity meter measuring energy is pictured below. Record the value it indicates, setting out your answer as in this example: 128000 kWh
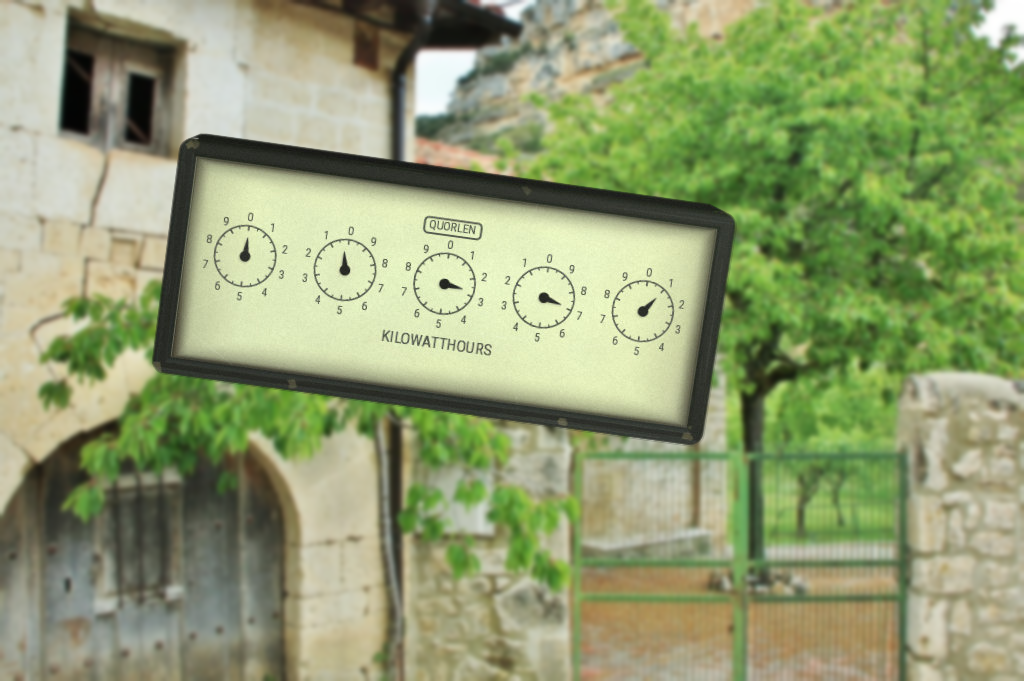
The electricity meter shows 271 kWh
